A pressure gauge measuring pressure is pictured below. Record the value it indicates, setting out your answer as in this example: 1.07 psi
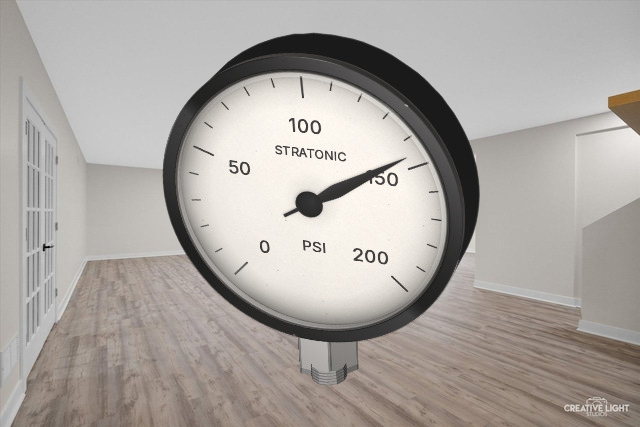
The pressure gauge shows 145 psi
